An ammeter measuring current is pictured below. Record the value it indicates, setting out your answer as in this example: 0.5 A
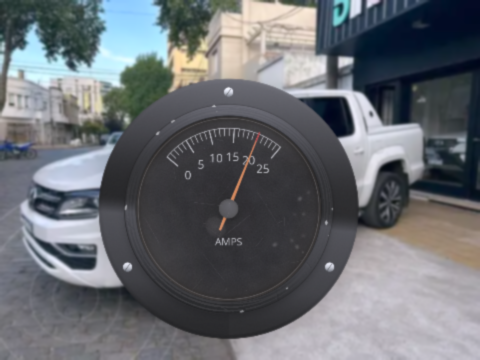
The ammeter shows 20 A
